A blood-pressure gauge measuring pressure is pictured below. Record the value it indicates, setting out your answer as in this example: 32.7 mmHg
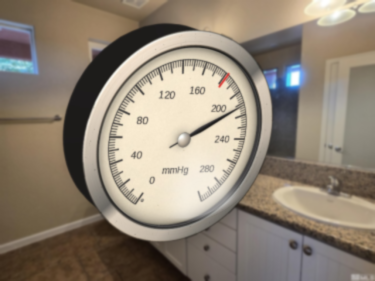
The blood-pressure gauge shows 210 mmHg
